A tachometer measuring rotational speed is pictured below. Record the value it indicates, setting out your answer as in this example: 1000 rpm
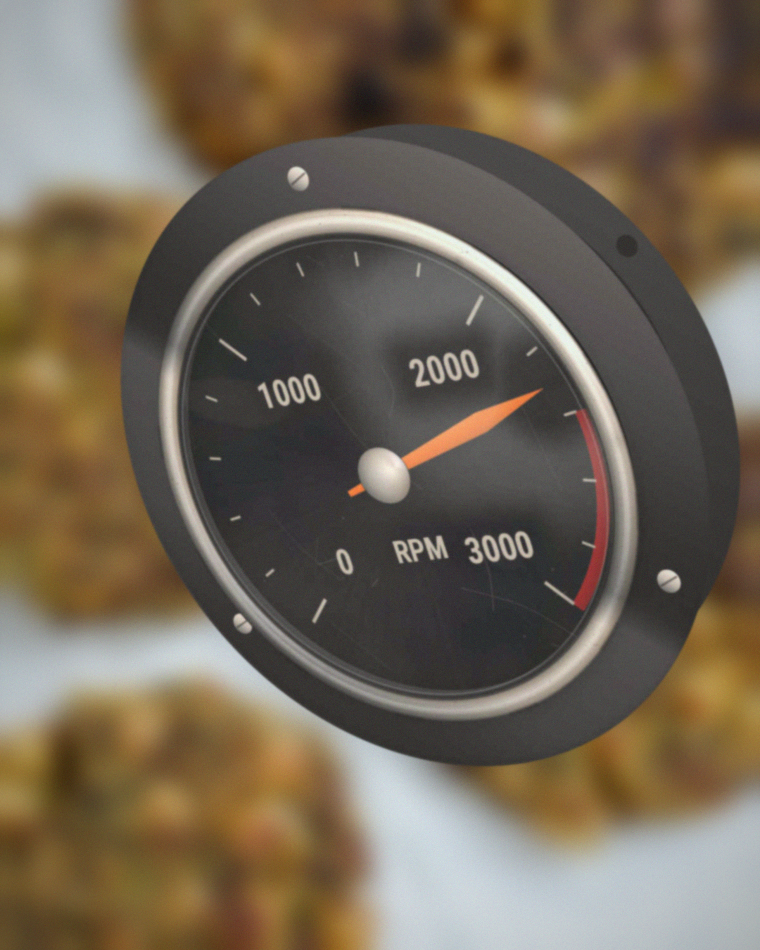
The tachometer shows 2300 rpm
